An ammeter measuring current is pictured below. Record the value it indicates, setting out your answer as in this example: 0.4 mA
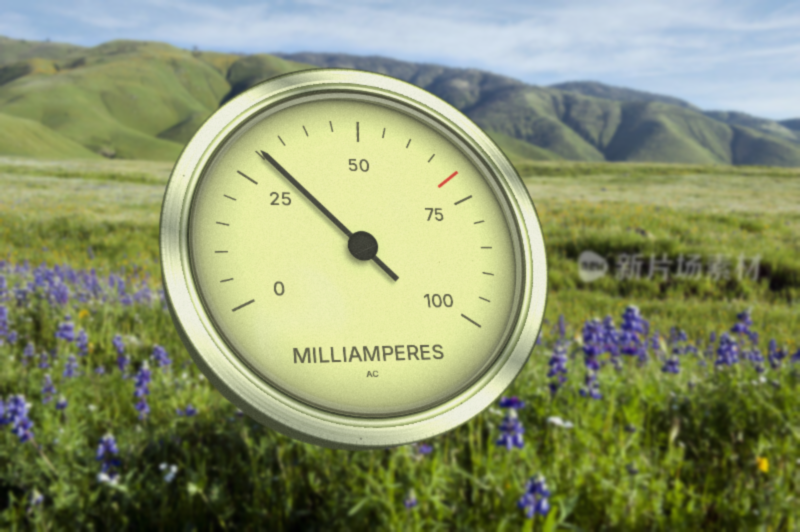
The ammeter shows 30 mA
